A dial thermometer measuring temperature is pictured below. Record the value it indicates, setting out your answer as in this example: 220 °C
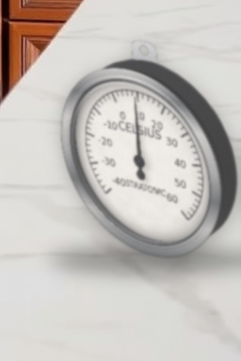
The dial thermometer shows 10 °C
